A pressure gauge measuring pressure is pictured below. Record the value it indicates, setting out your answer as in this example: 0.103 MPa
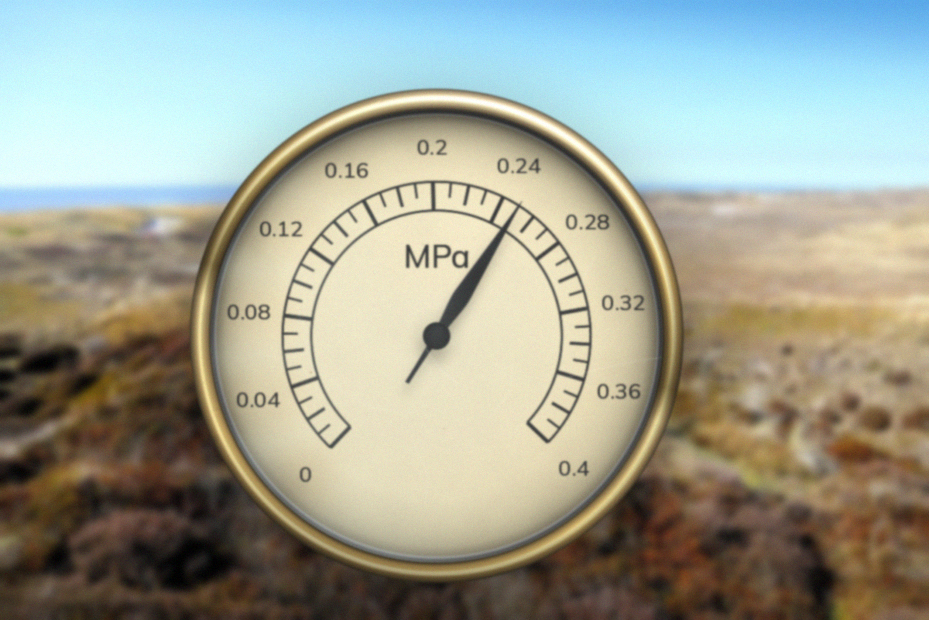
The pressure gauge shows 0.25 MPa
